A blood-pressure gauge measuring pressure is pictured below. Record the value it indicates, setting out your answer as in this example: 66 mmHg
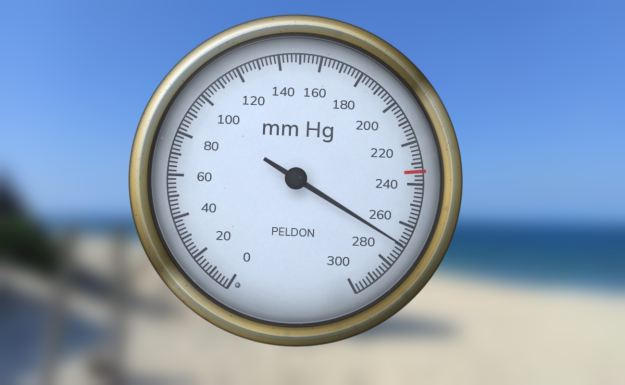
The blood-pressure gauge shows 270 mmHg
